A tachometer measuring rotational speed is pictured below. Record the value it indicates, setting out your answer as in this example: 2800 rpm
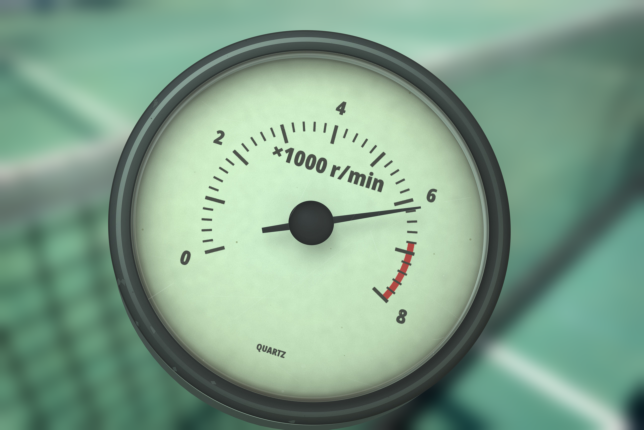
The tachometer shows 6200 rpm
